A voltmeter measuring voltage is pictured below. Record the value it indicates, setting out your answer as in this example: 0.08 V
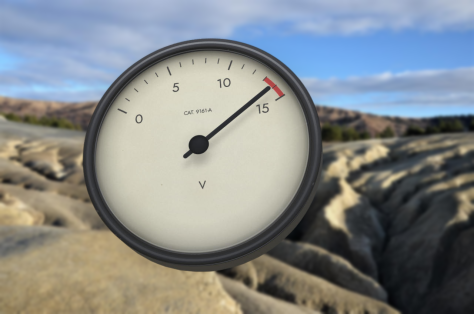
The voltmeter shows 14 V
